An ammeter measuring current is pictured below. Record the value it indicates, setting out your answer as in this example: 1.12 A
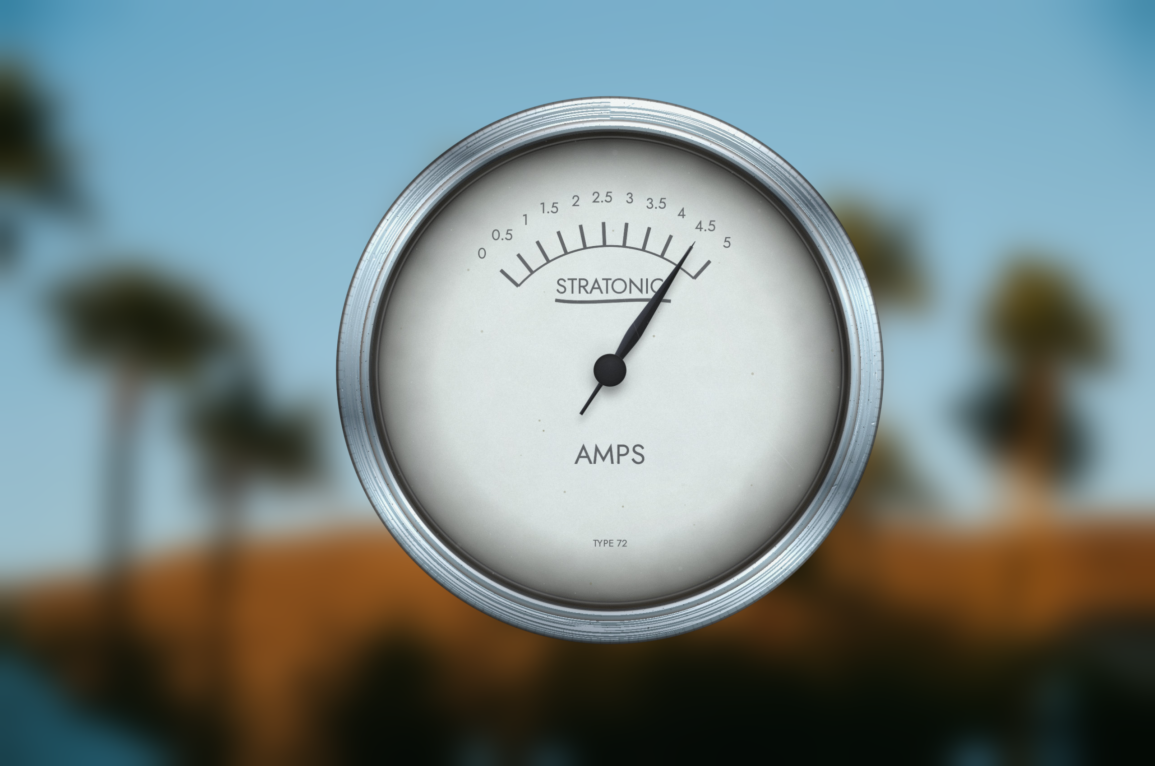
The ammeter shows 4.5 A
